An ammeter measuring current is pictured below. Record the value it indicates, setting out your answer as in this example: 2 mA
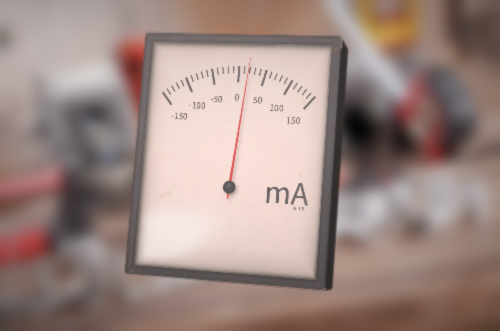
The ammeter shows 20 mA
